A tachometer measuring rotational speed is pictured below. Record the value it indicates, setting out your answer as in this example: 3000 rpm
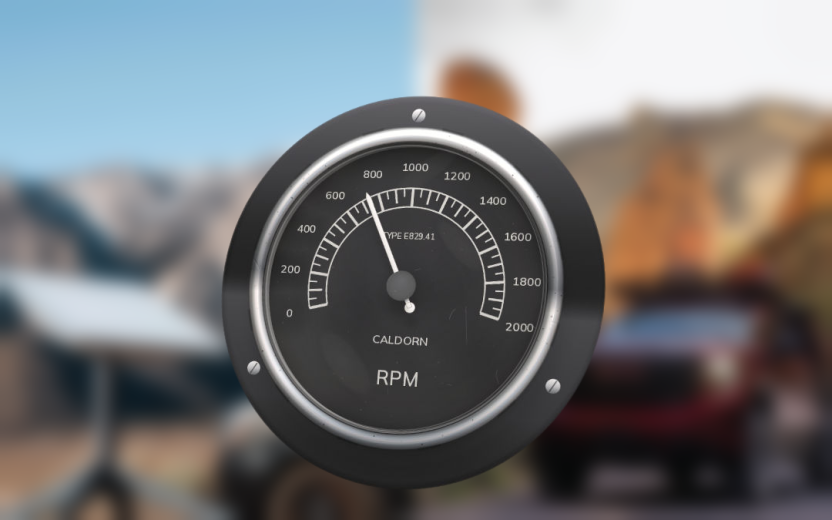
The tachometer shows 750 rpm
